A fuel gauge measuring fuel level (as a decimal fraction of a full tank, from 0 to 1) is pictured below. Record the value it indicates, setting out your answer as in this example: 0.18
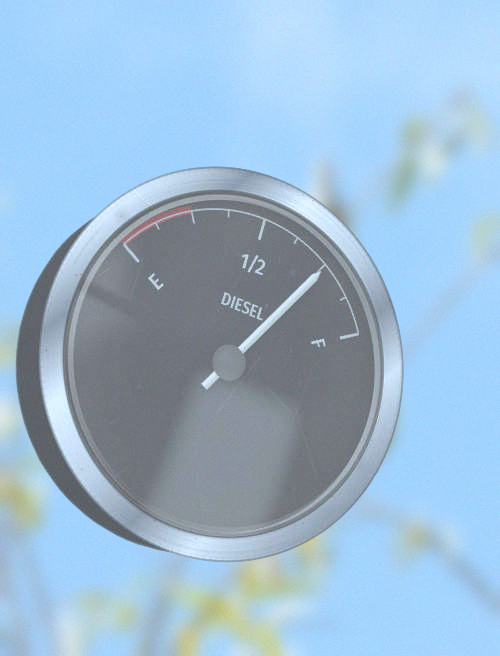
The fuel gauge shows 0.75
